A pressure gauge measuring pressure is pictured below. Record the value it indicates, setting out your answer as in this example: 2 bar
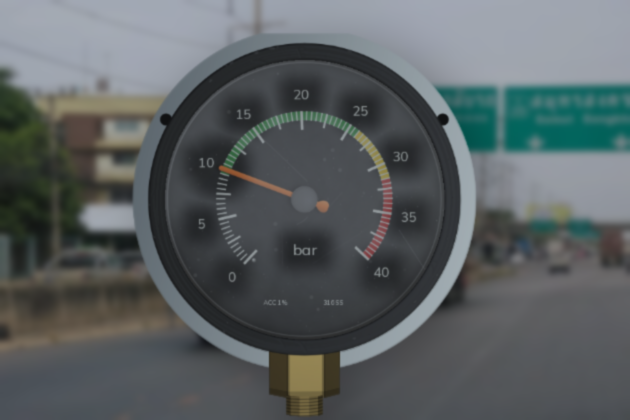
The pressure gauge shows 10 bar
